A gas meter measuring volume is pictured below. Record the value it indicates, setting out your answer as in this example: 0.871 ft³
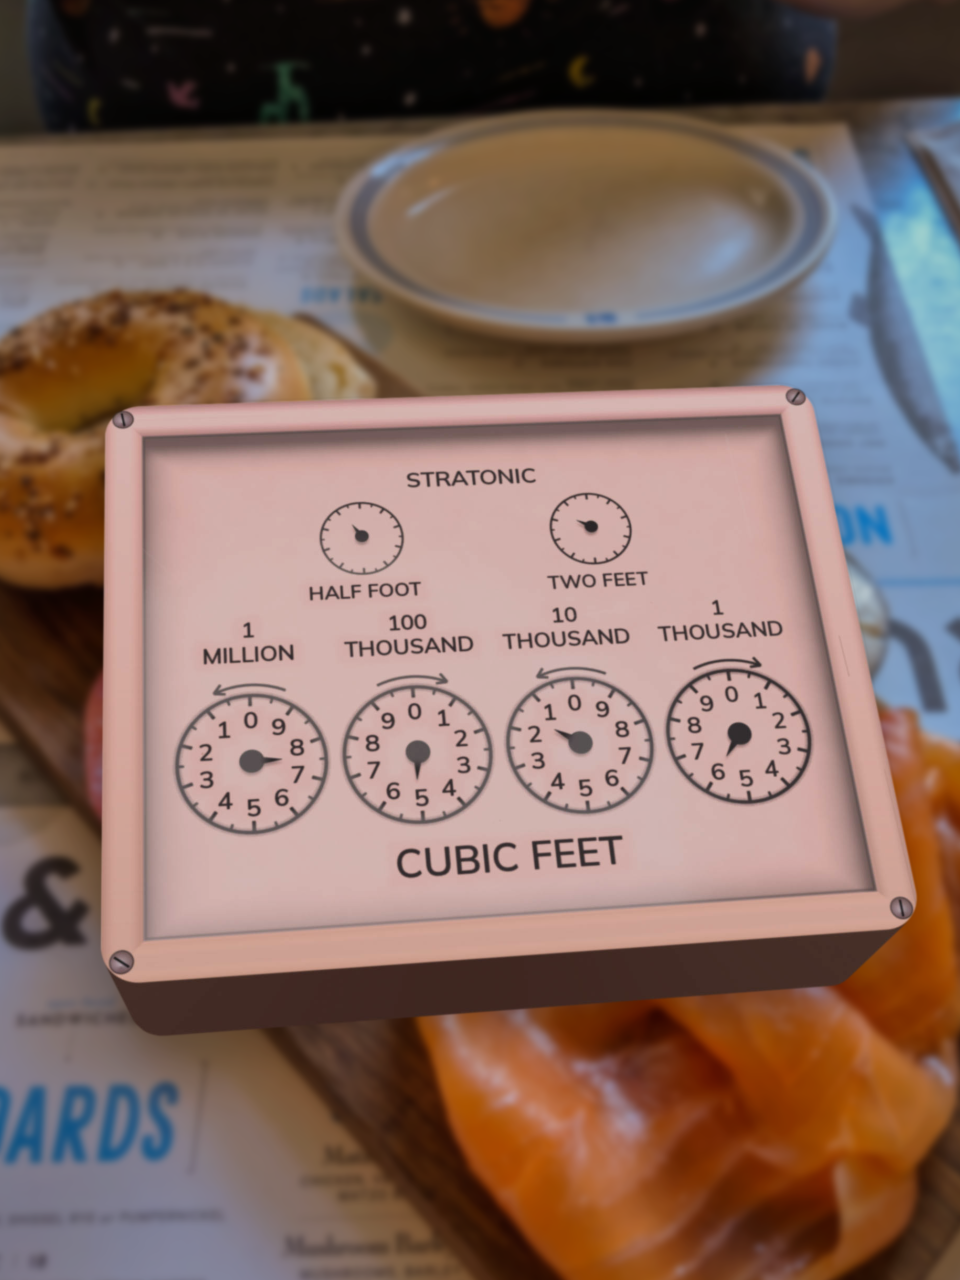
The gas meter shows 751600 ft³
